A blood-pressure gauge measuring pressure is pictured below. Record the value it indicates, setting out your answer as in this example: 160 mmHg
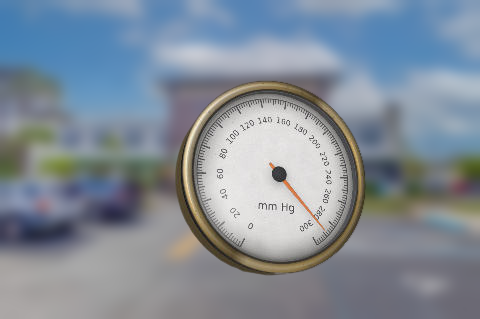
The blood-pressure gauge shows 290 mmHg
